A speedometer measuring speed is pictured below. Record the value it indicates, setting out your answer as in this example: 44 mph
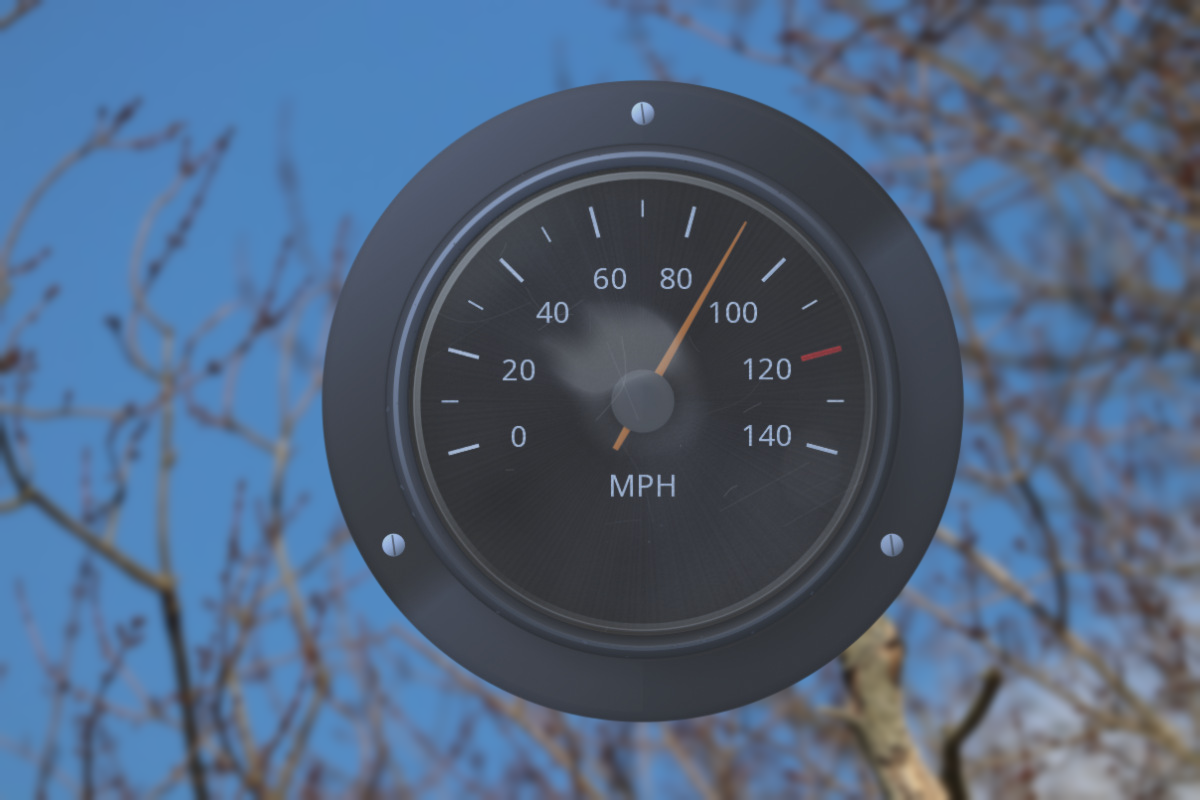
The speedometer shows 90 mph
